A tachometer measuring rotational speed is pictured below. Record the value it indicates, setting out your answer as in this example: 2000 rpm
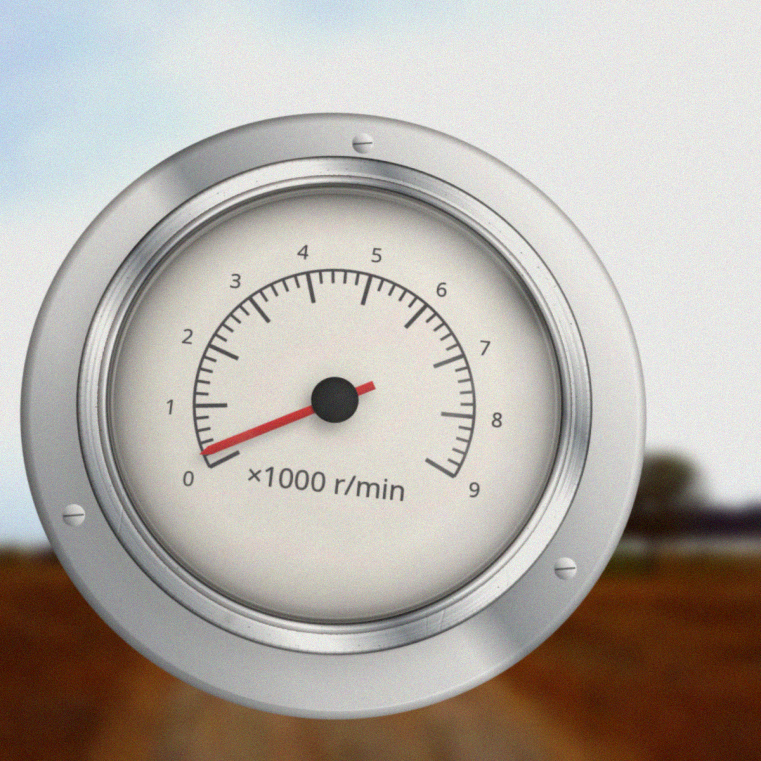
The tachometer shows 200 rpm
